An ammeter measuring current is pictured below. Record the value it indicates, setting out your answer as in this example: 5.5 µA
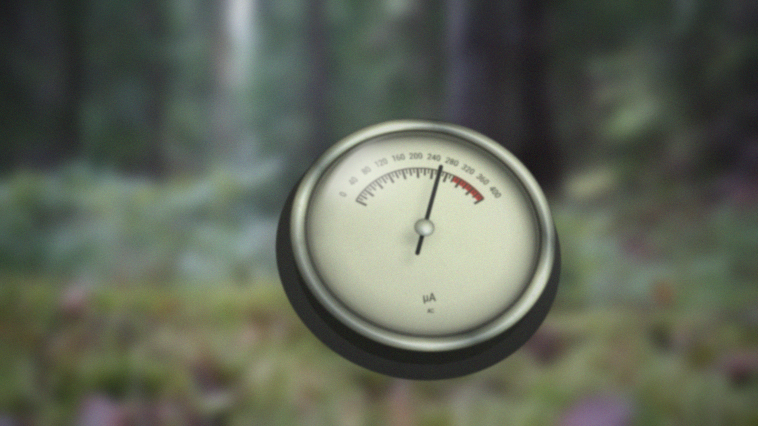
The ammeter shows 260 µA
